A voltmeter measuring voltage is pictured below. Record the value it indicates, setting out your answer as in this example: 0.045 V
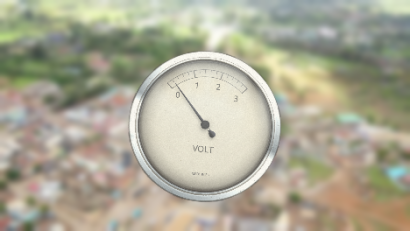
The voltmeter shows 0.2 V
